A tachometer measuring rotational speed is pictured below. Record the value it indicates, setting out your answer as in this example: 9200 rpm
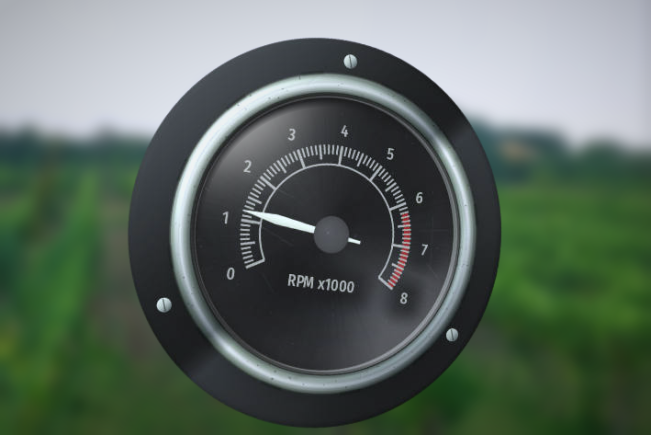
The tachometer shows 1200 rpm
